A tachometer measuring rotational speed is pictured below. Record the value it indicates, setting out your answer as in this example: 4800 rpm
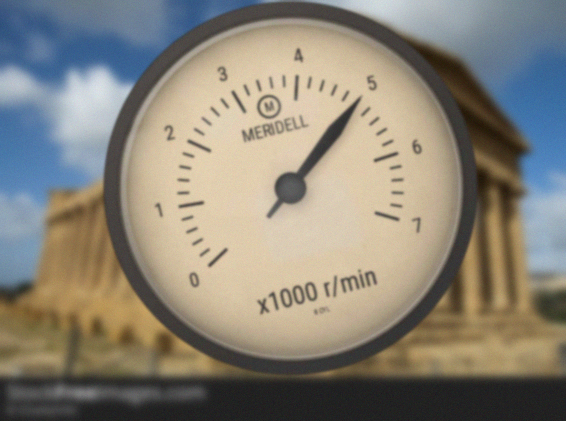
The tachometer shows 5000 rpm
